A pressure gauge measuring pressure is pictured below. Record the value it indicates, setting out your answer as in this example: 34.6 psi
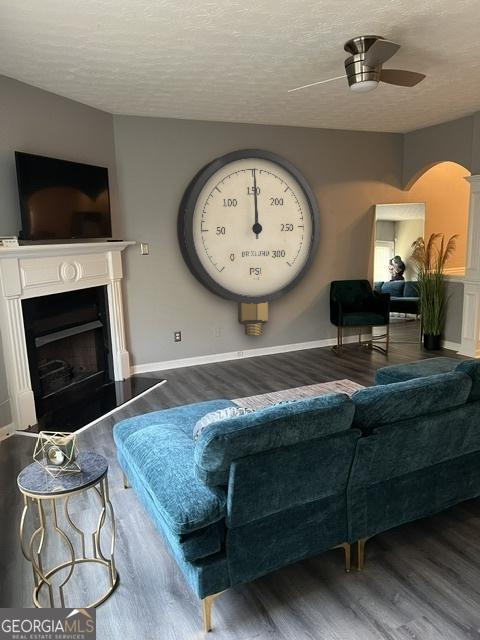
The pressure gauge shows 150 psi
